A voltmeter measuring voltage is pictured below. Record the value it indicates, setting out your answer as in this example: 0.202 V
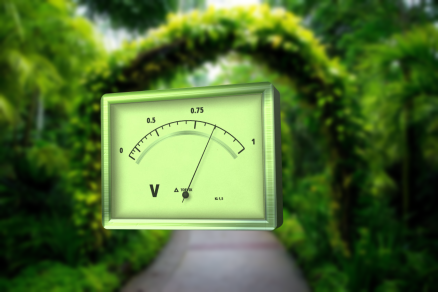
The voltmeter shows 0.85 V
